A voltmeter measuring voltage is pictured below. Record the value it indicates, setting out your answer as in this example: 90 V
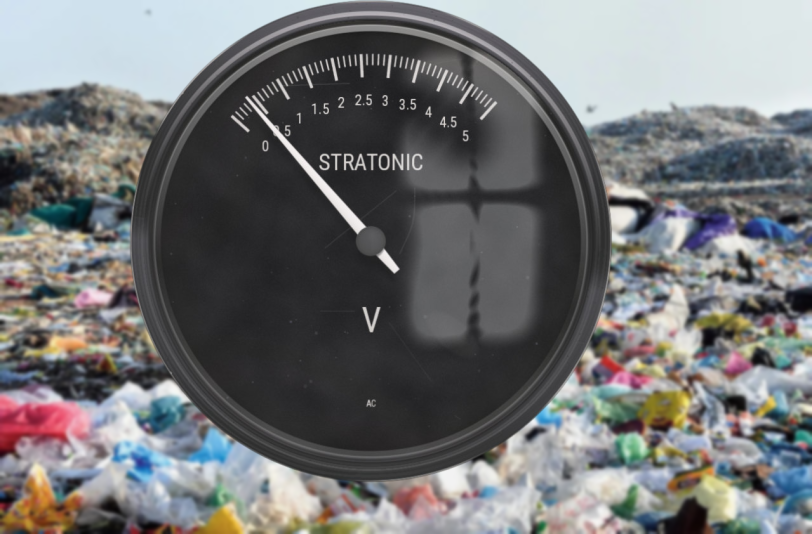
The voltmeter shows 0.4 V
